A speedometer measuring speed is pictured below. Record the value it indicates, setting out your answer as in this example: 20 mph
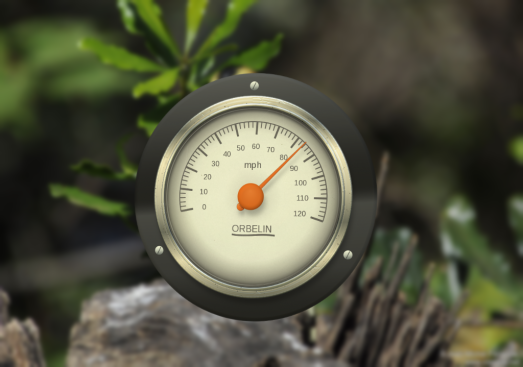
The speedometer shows 84 mph
